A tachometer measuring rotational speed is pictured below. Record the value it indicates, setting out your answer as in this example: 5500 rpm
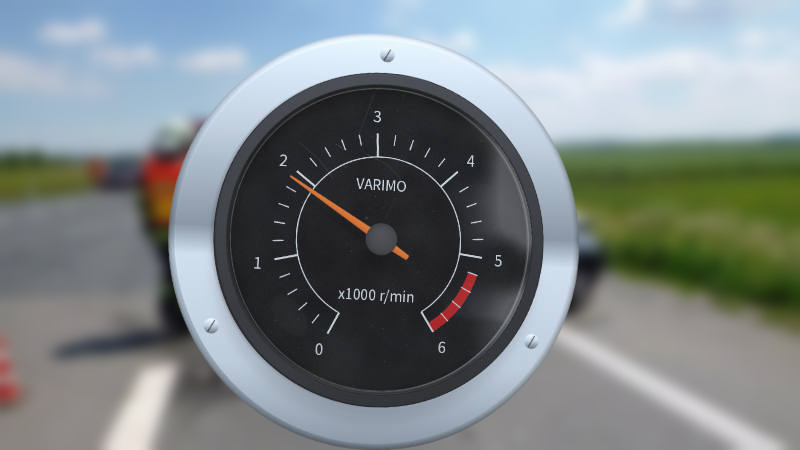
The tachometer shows 1900 rpm
